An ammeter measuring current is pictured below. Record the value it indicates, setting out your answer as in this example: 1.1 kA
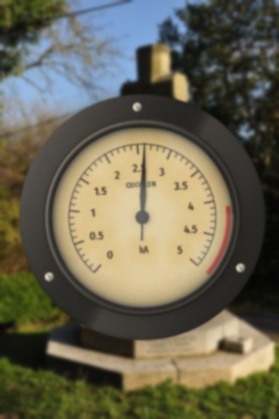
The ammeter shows 2.6 kA
